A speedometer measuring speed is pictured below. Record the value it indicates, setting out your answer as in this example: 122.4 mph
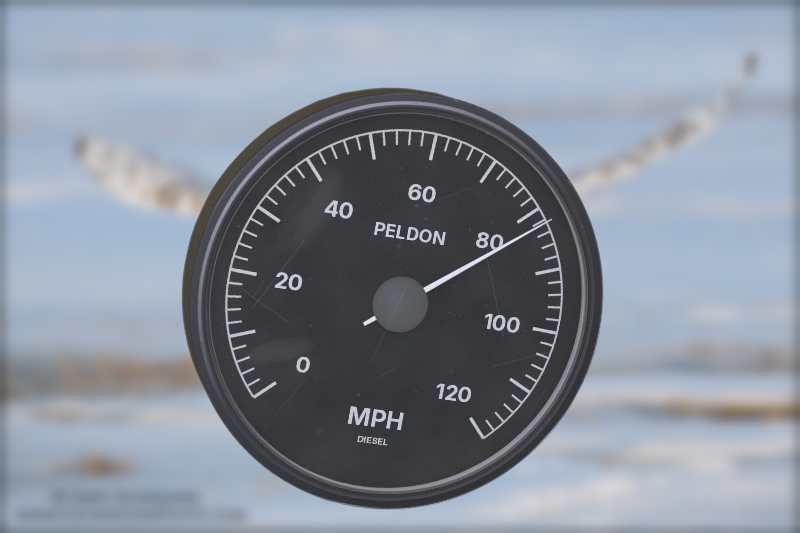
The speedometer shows 82 mph
